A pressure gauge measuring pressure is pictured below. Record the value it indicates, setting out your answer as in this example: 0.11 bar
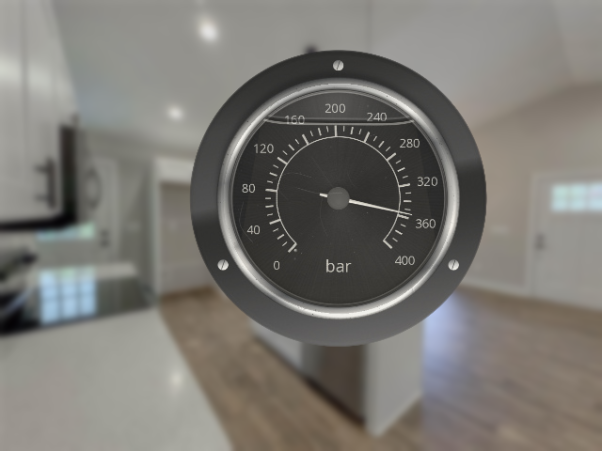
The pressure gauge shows 355 bar
